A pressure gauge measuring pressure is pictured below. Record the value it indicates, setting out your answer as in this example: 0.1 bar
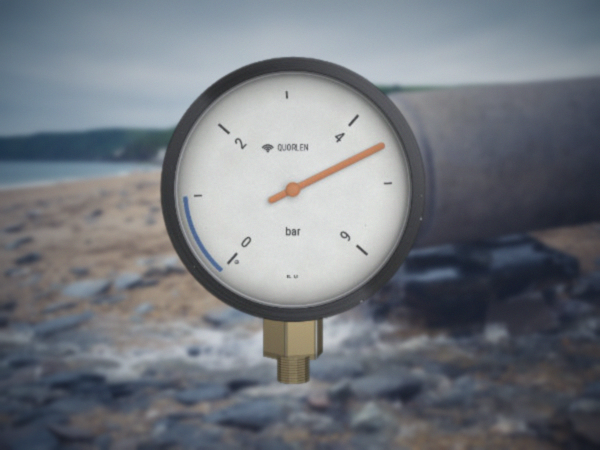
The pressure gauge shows 4.5 bar
